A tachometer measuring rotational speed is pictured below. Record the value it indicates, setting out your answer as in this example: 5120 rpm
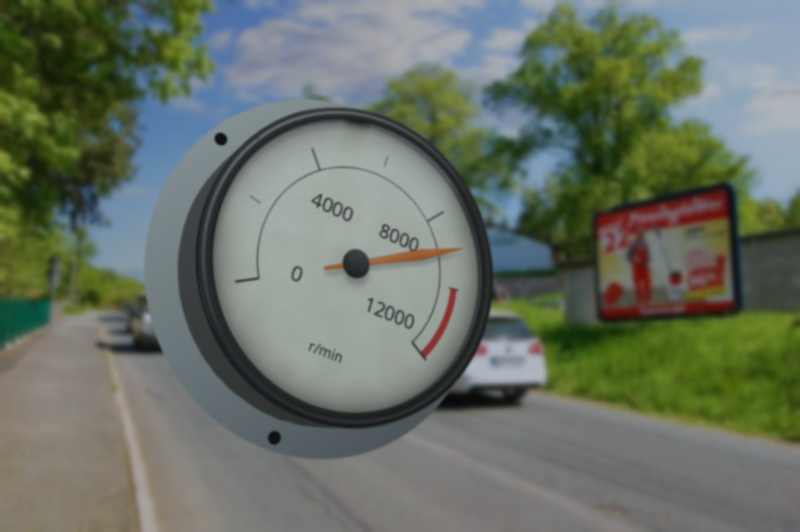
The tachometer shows 9000 rpm
